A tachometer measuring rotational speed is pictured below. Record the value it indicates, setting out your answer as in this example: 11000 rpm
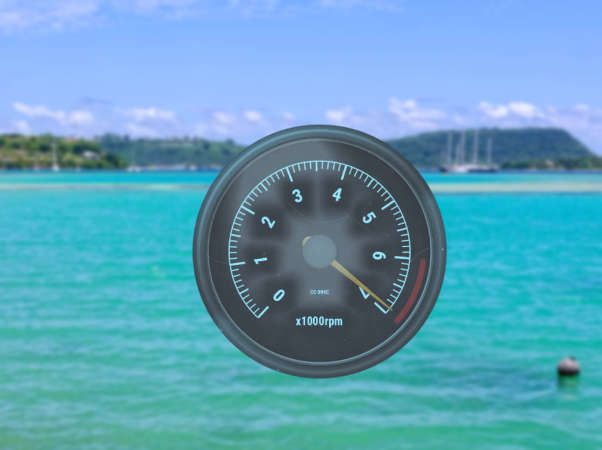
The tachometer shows 6900 rpm
